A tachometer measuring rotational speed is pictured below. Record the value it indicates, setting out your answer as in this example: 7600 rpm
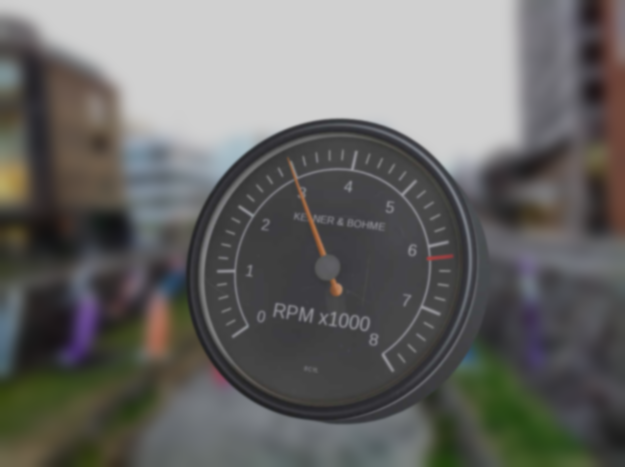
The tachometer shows 3000 rpm
